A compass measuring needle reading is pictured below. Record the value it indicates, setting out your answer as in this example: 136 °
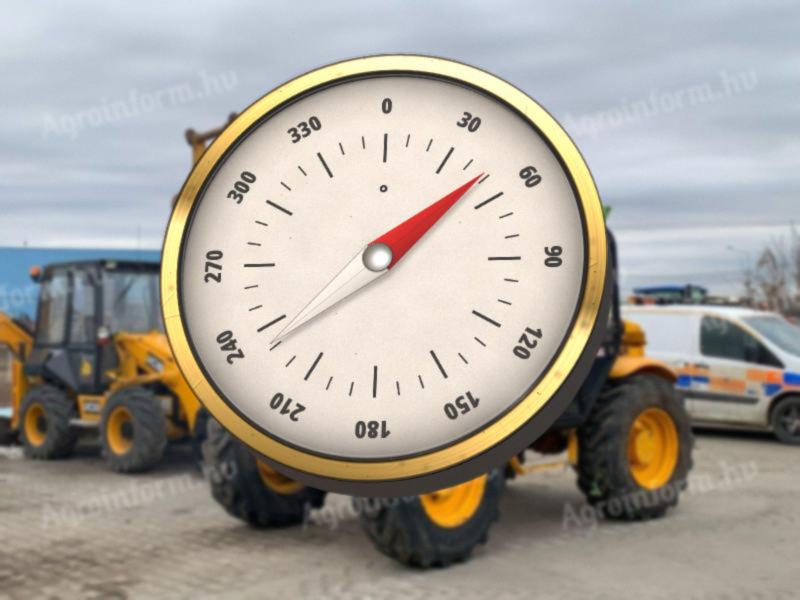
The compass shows 50 °
